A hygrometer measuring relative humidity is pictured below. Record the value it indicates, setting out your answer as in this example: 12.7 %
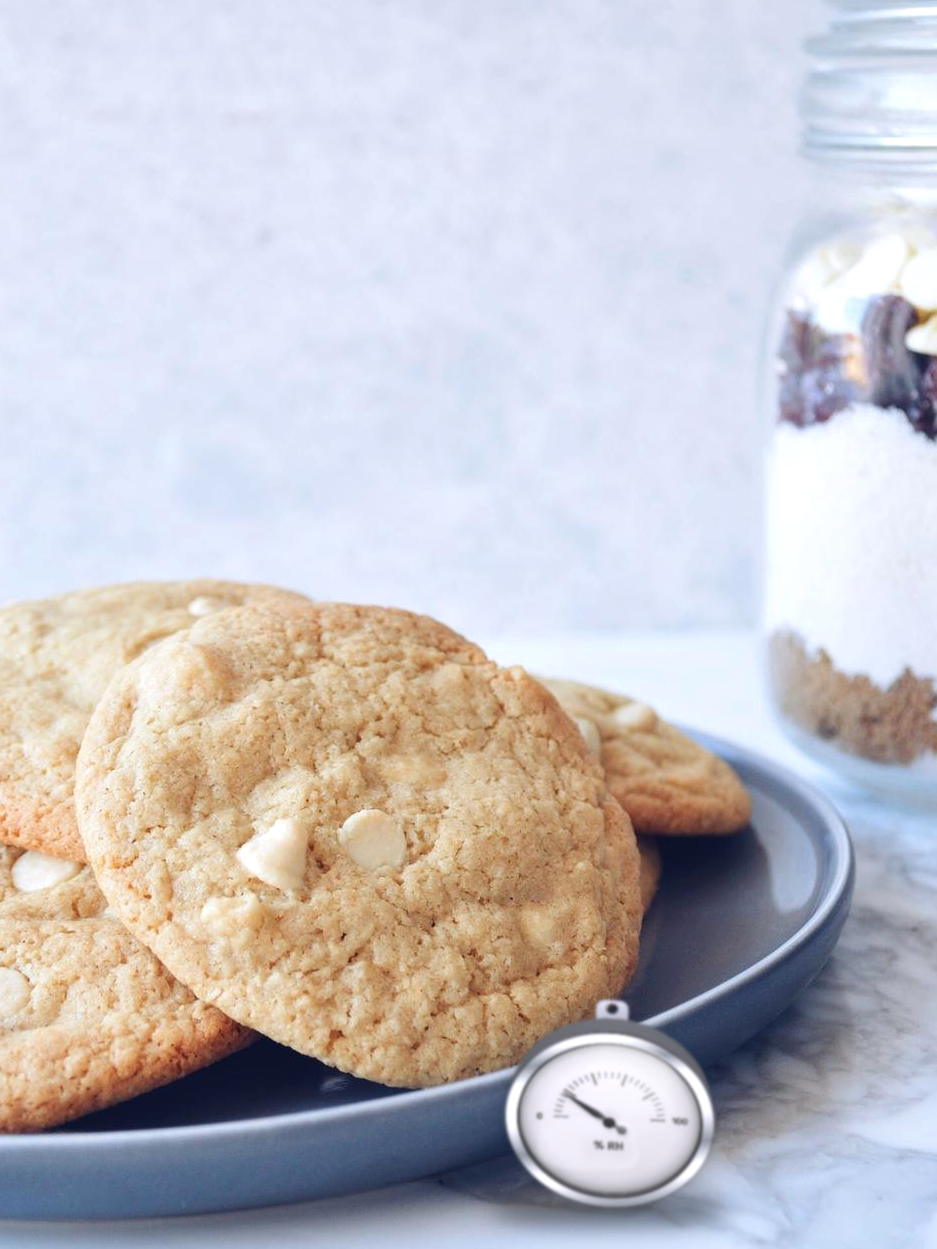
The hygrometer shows 20 %
